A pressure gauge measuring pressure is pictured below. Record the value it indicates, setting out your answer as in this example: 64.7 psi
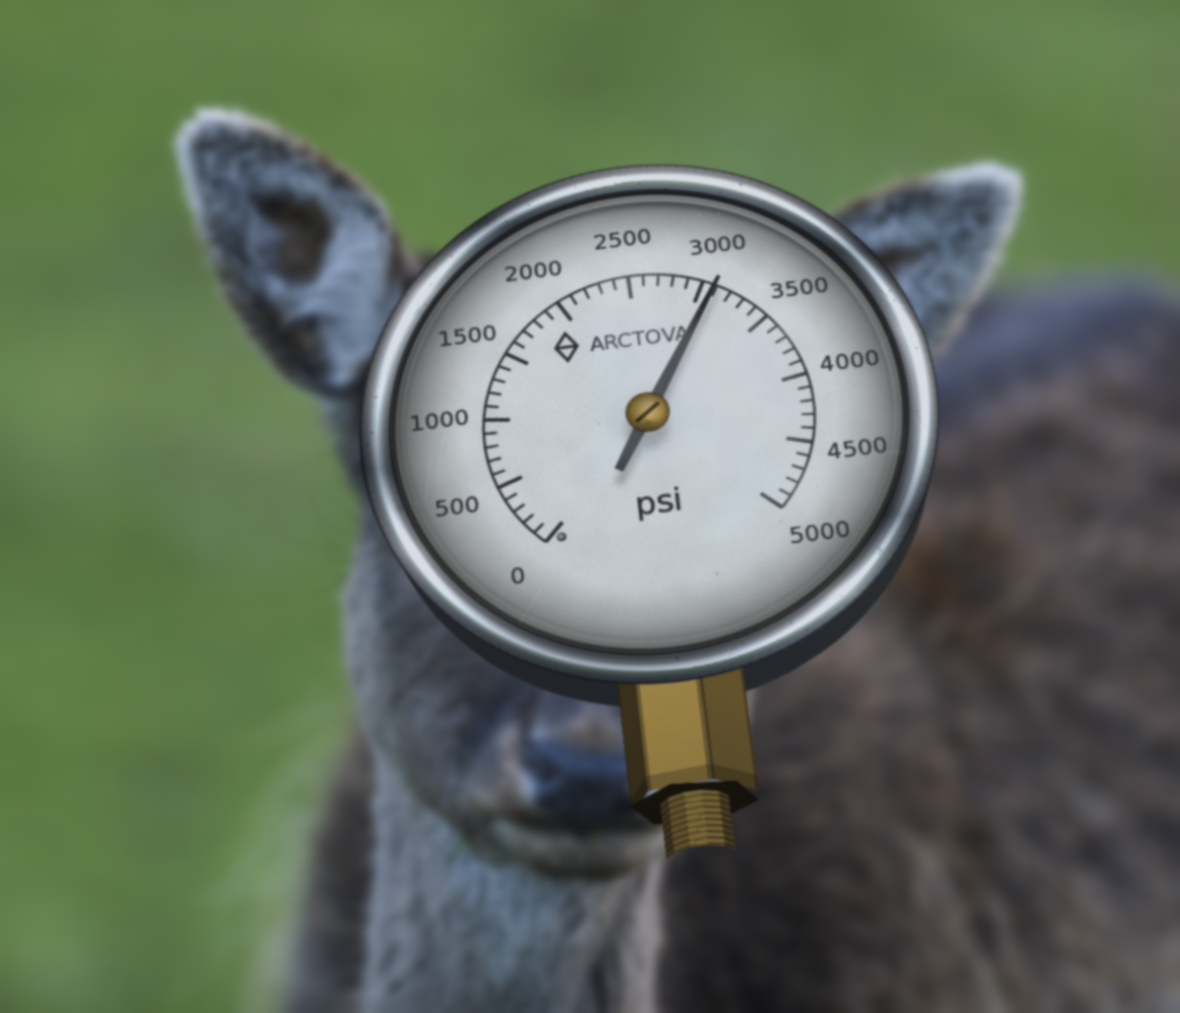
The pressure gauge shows 3100 psi
